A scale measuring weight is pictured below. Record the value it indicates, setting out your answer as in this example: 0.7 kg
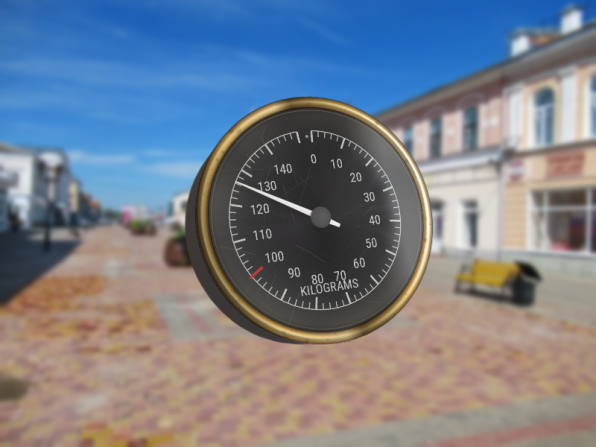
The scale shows 126 kg
